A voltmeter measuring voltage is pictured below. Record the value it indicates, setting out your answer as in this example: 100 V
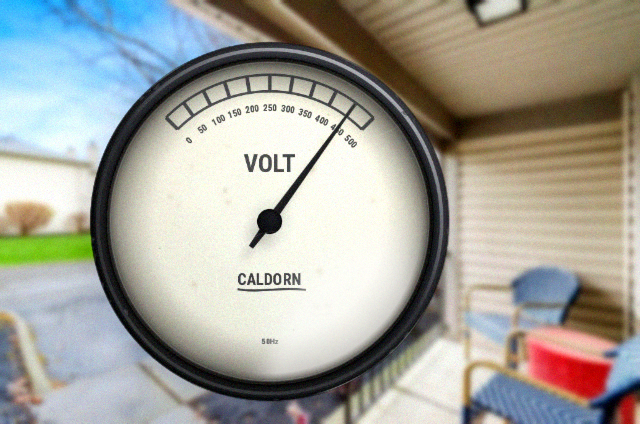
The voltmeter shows 450 V
